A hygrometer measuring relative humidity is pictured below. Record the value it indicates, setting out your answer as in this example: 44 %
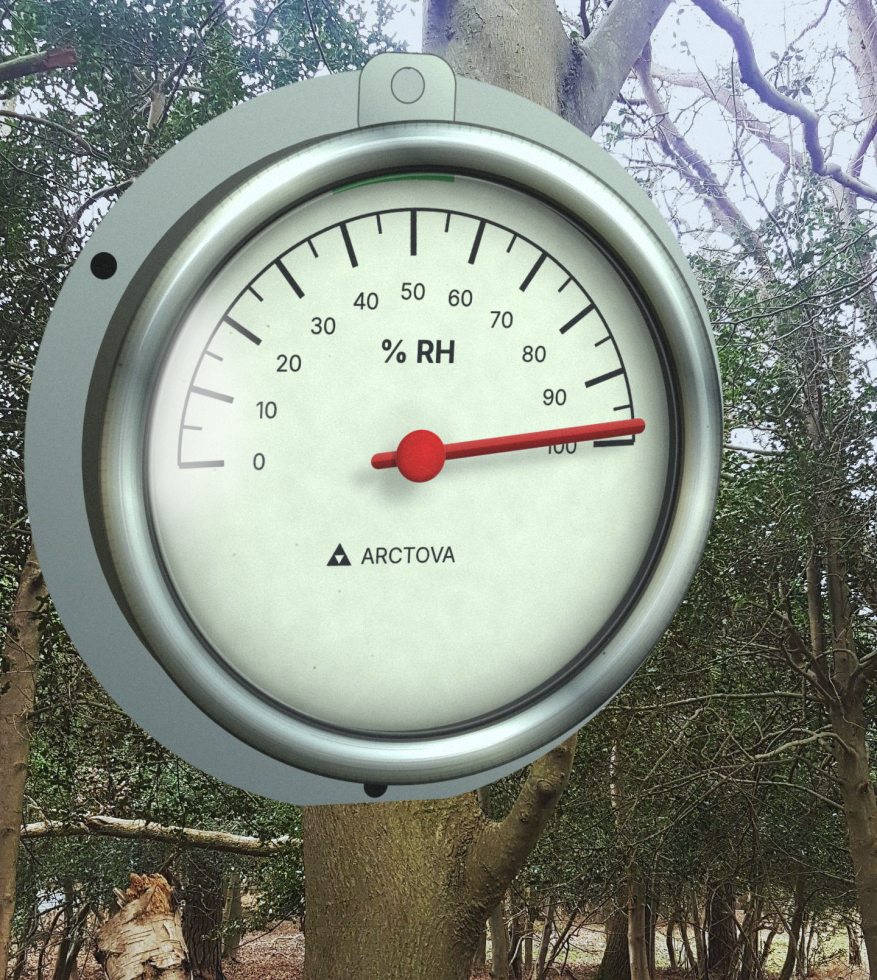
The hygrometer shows 97.5 %
